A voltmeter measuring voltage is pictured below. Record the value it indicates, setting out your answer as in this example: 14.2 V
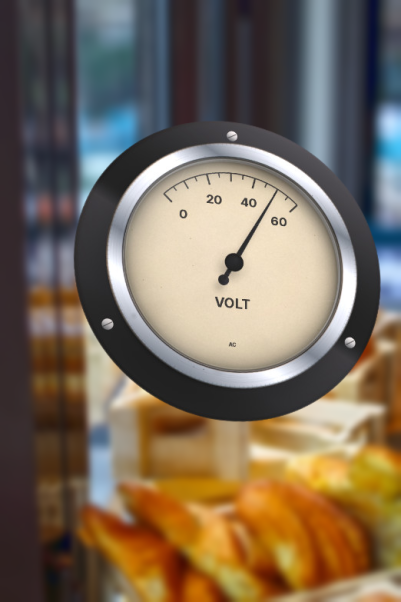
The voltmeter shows 50 V
